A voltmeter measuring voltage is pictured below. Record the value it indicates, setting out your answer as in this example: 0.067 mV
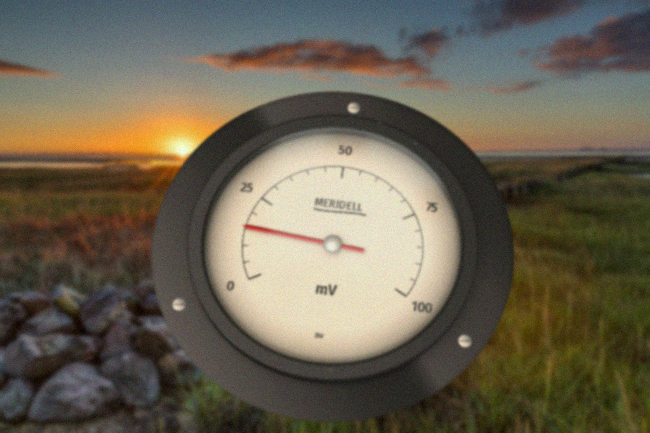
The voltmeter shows 15 mV
